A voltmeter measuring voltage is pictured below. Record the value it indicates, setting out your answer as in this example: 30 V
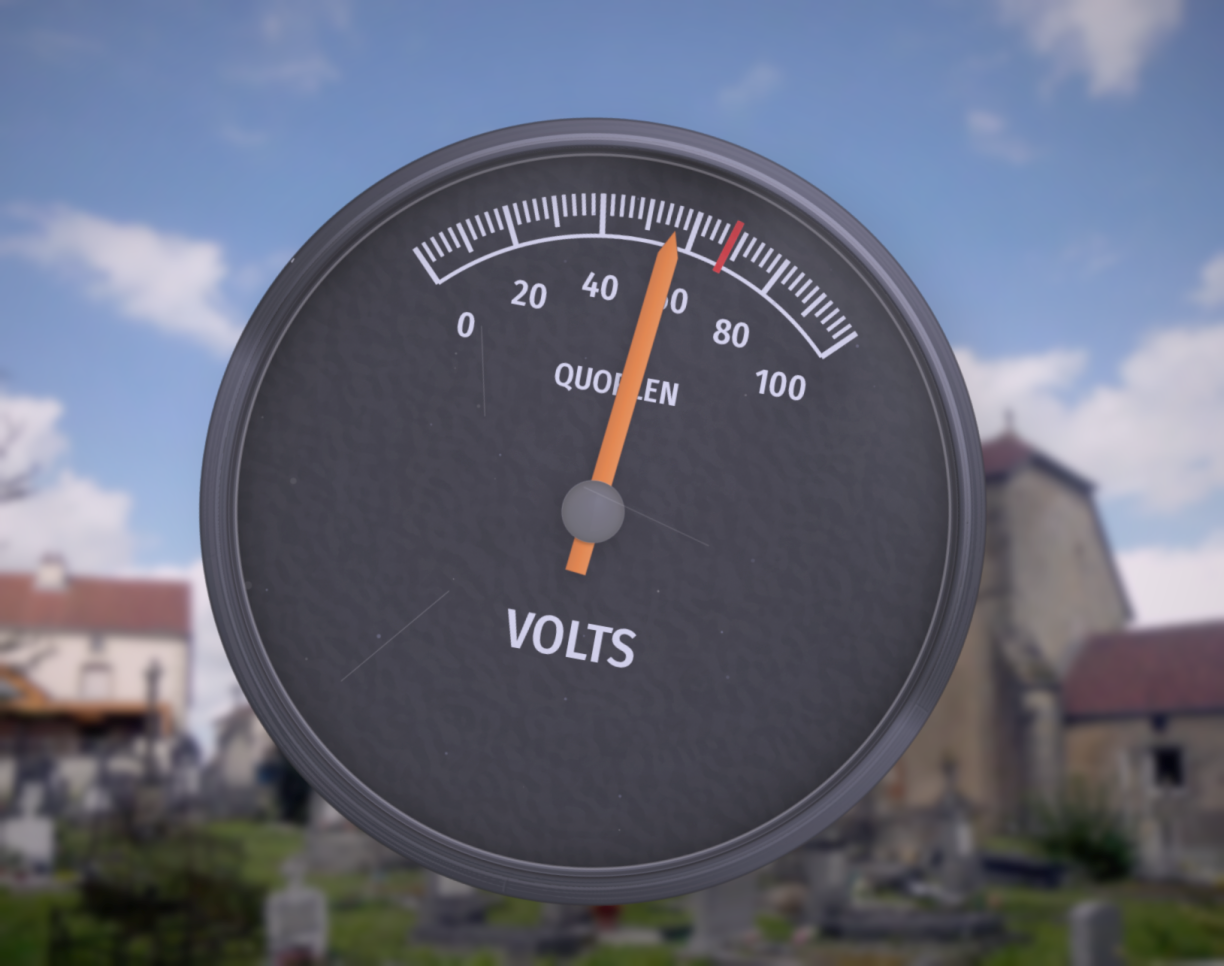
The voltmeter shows 56 V
